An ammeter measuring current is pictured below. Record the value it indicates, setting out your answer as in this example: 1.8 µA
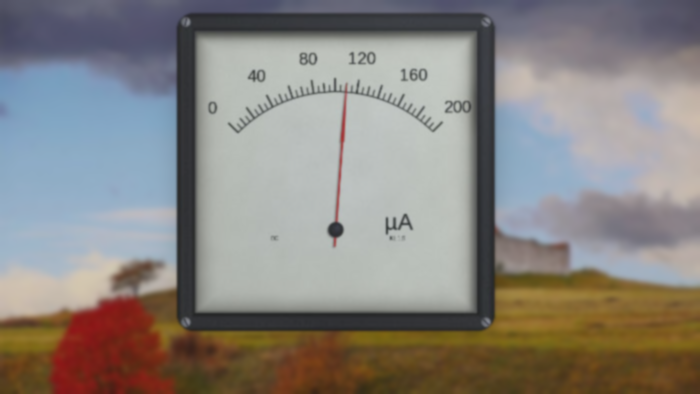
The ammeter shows 110 µA
